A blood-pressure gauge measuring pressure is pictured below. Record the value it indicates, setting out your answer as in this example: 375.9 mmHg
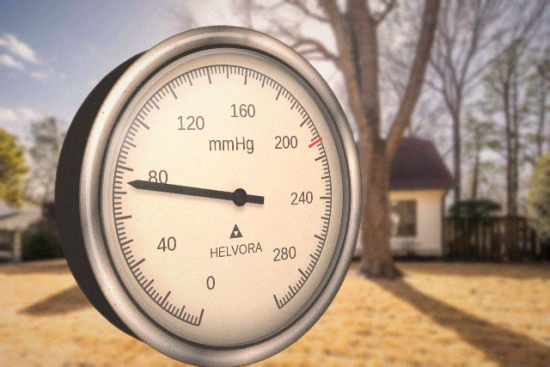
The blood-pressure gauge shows 74 mmHg
